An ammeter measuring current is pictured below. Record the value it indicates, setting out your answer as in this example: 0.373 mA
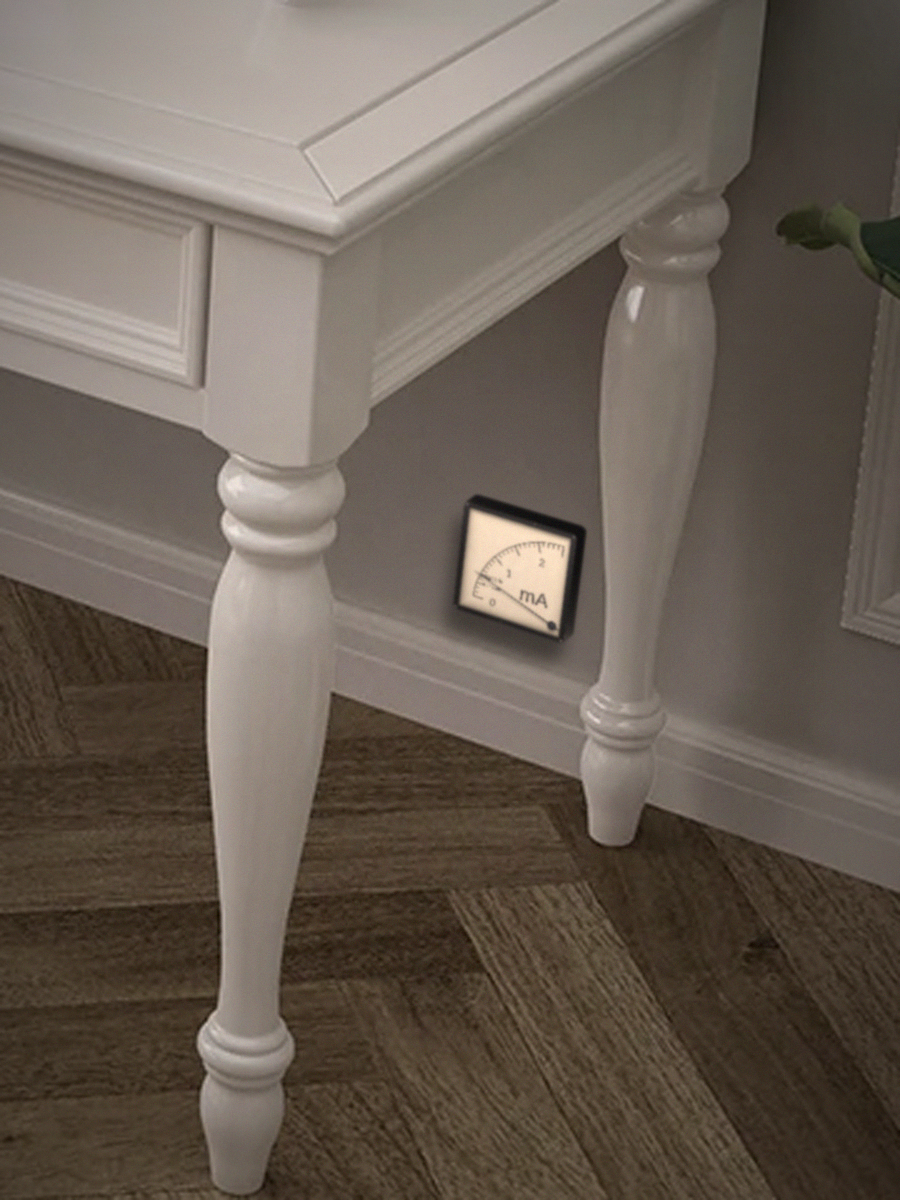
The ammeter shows 0.5 mA
